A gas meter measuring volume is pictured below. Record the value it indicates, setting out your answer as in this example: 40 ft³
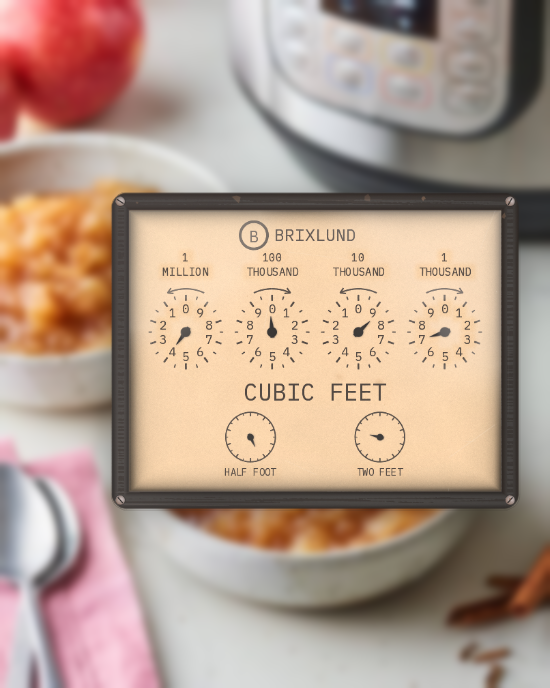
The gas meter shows 398700 ft³
